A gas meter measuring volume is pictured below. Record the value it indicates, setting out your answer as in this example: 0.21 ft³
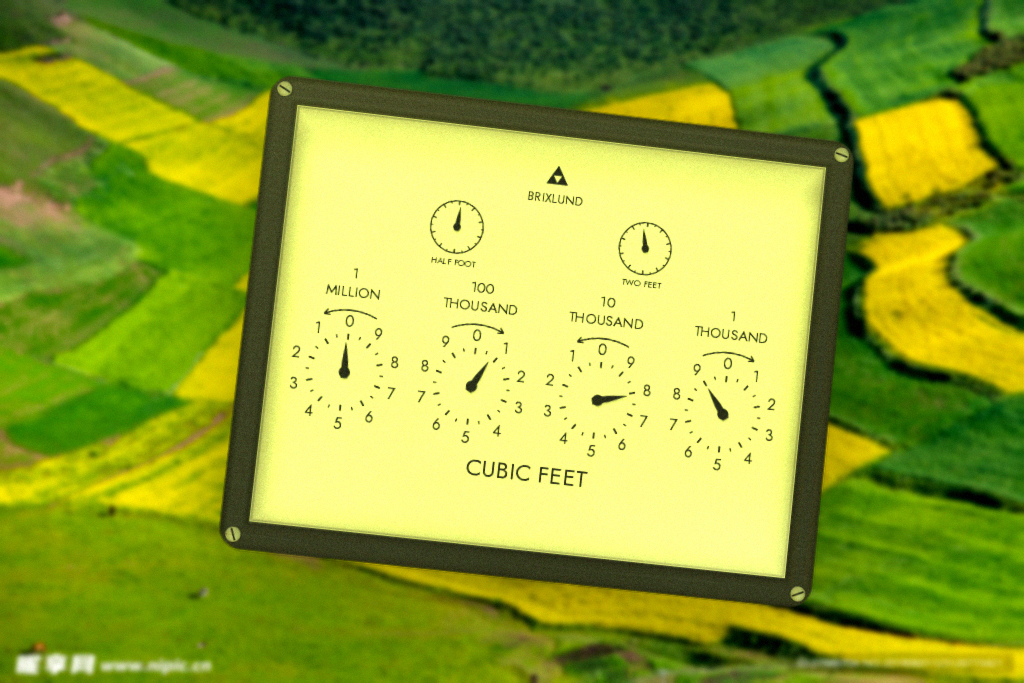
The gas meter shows 7900 ft³
